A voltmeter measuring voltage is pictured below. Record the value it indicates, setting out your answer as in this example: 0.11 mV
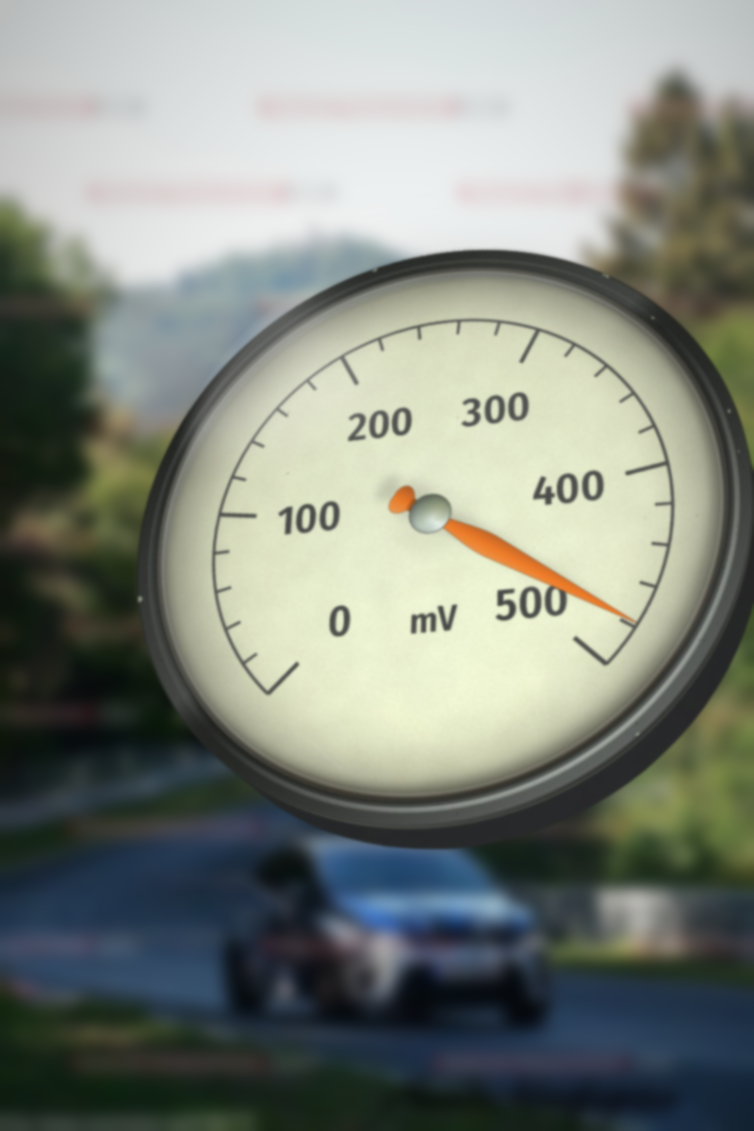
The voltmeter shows 480 mV
